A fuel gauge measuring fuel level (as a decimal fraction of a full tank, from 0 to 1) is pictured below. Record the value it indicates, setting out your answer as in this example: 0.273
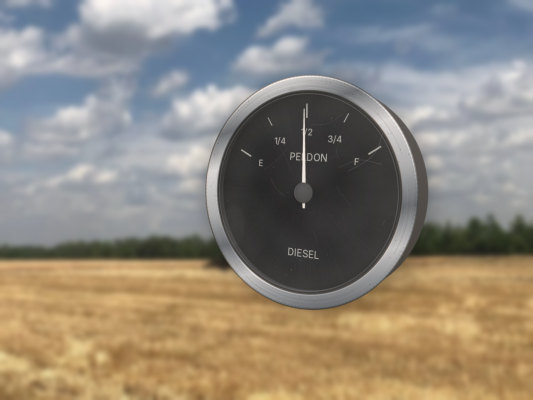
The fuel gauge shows 0.5
